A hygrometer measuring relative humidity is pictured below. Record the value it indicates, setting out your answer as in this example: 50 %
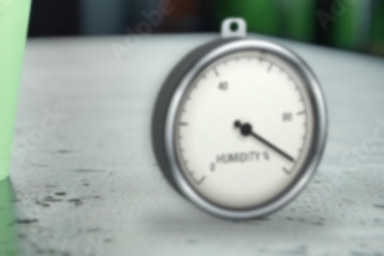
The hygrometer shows 96 %
